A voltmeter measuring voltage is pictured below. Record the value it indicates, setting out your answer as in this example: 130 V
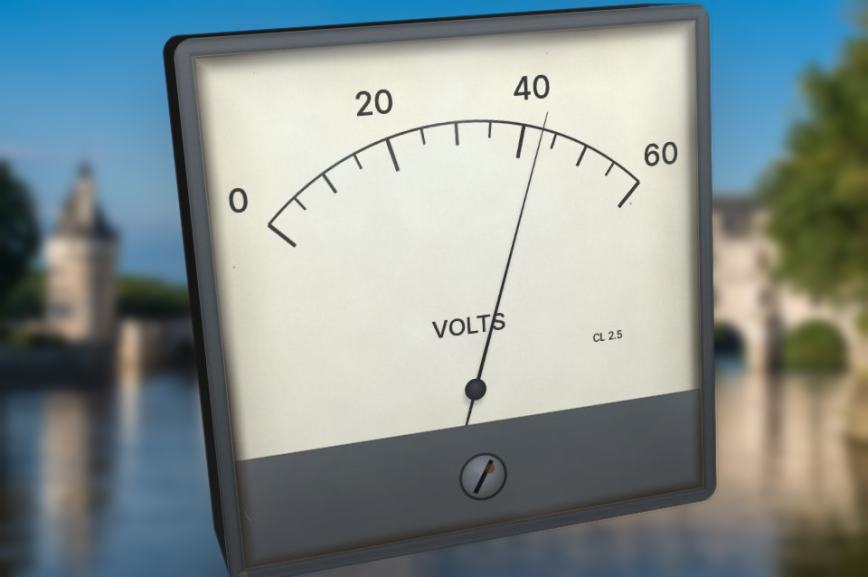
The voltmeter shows 42.5 V
